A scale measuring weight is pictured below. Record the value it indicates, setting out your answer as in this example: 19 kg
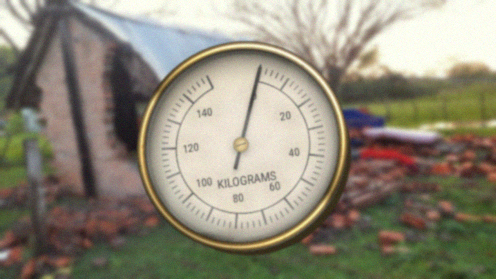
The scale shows 0 kg
